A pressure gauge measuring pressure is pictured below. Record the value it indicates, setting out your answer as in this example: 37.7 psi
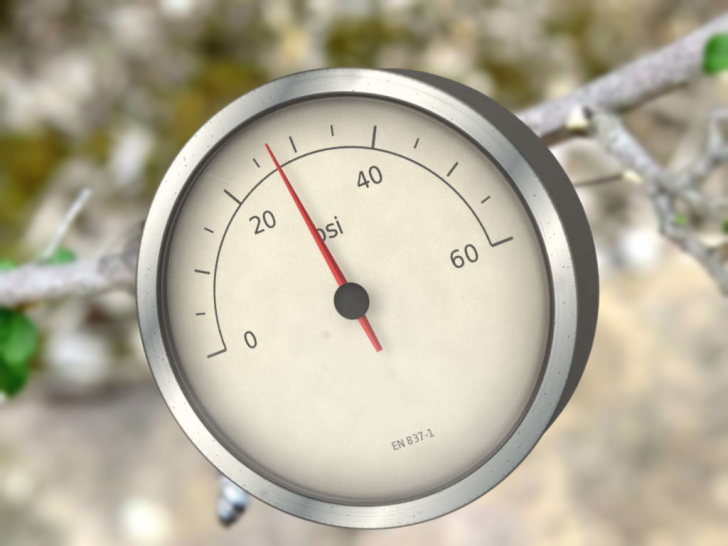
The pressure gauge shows 27.5 psi
